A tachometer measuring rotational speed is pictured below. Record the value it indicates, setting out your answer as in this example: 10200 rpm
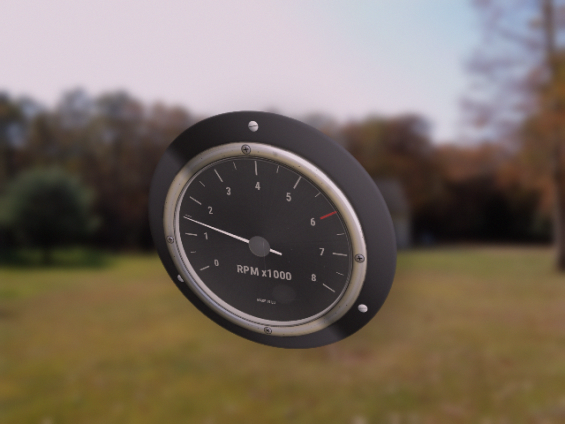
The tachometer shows 1500 rpm
